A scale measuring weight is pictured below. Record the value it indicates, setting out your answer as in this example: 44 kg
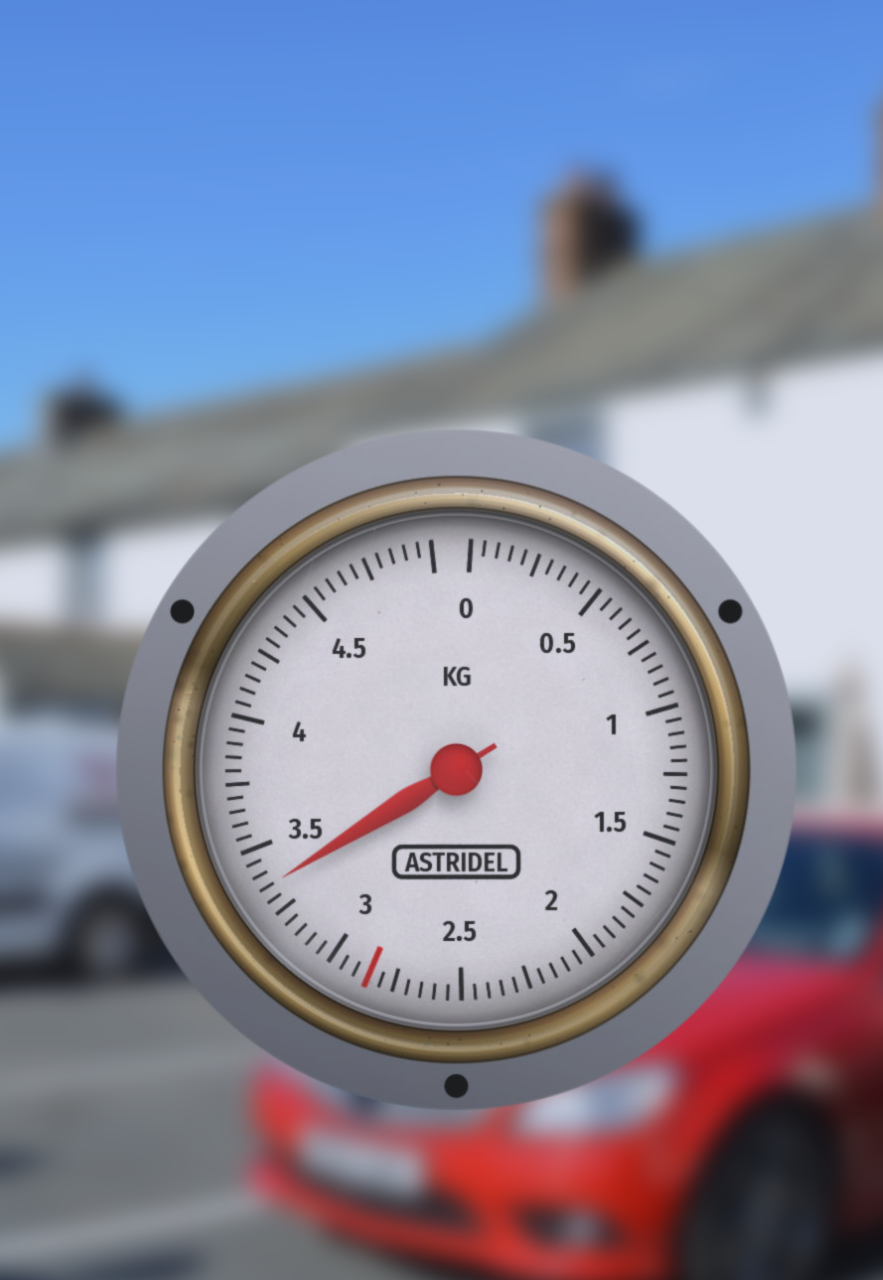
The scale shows 3.35 kg
